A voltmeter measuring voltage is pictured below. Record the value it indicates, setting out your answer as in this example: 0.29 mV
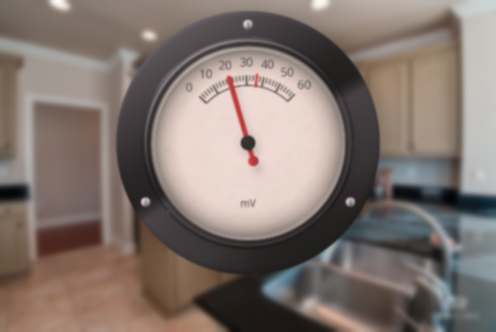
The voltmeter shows 20 mV
